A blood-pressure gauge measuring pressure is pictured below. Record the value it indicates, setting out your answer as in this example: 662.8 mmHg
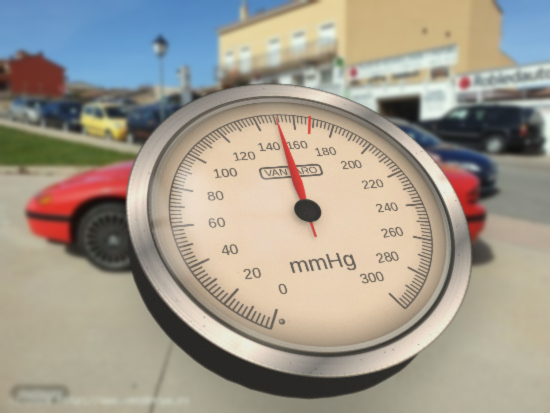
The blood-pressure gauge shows 150 mmHg
